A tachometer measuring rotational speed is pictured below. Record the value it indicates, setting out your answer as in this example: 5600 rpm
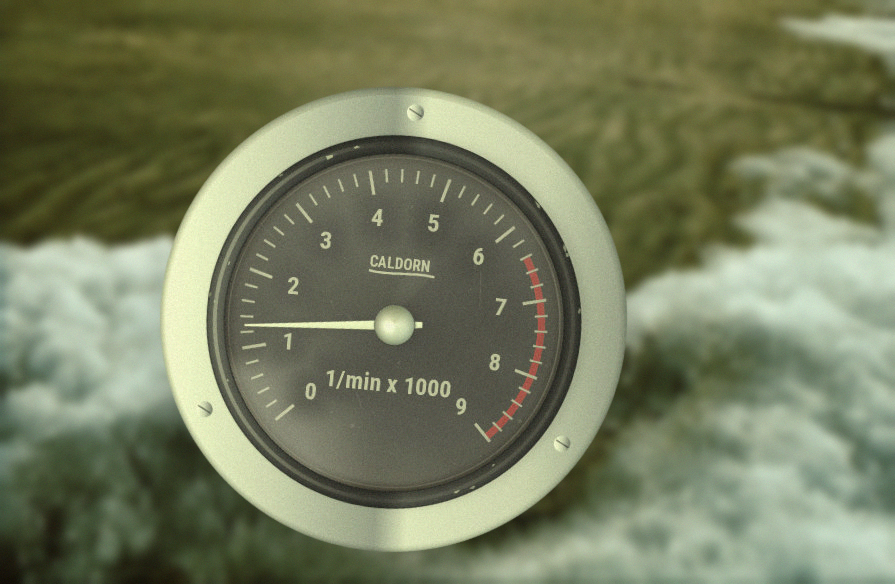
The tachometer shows 1300 rpm
